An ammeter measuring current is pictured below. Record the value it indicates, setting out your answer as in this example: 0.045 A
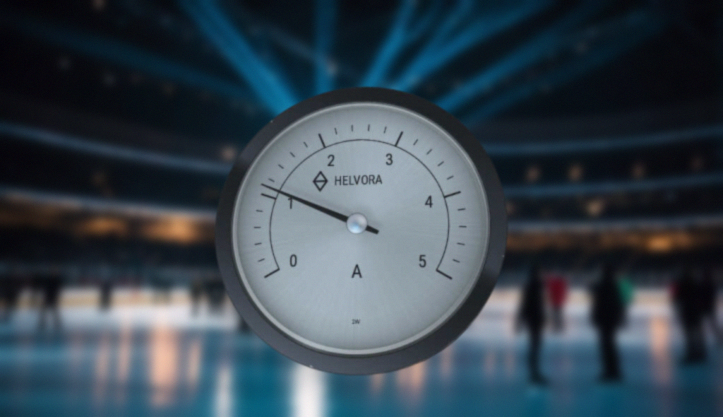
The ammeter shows 1.1 A
